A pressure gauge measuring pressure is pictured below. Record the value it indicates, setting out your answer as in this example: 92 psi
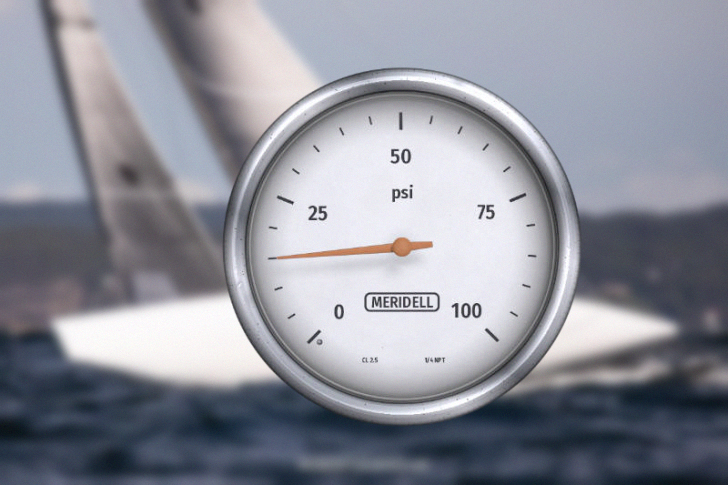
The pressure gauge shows 15 psi
